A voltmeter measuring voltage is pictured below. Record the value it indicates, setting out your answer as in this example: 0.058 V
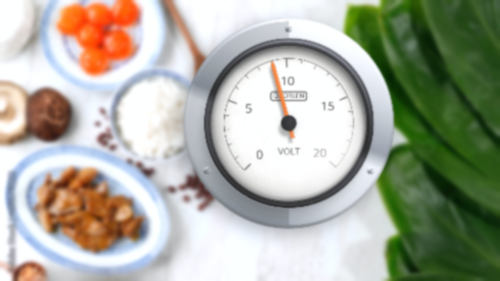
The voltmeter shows 9 V
